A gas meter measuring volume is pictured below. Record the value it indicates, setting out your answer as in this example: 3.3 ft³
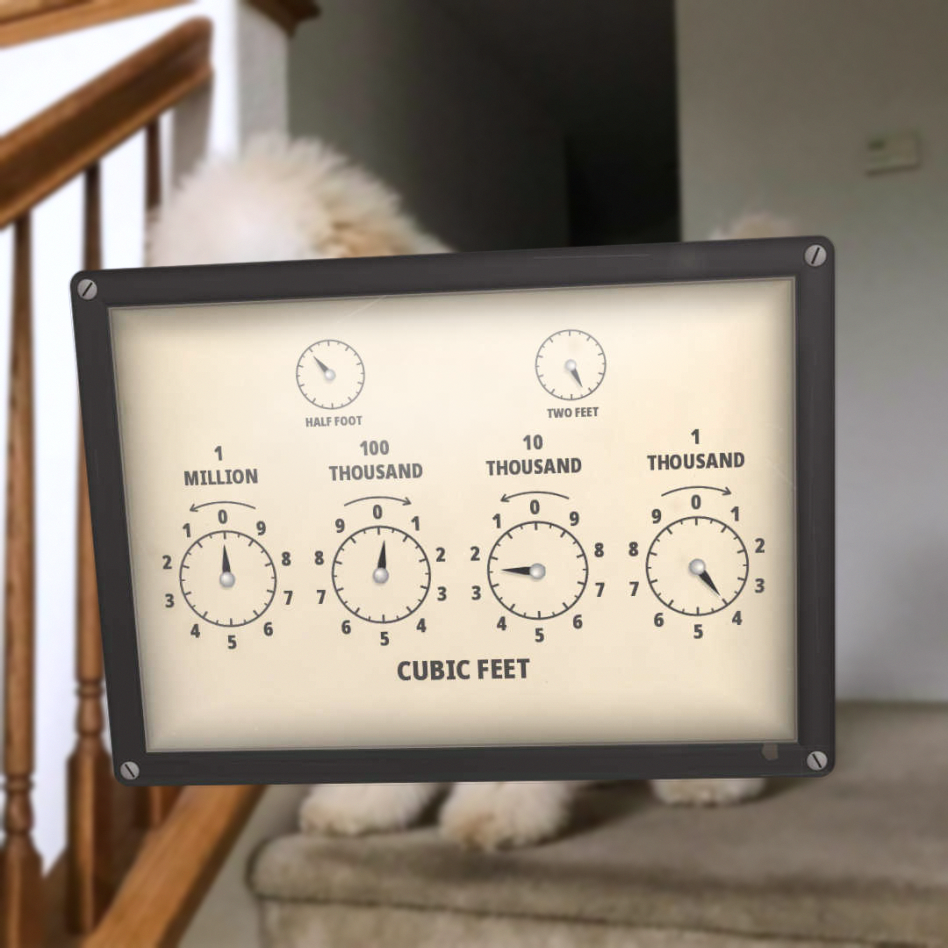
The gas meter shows 2400 ft³
